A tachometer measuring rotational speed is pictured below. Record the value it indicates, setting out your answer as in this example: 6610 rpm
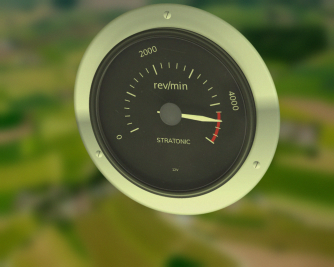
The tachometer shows 4400 rpm
